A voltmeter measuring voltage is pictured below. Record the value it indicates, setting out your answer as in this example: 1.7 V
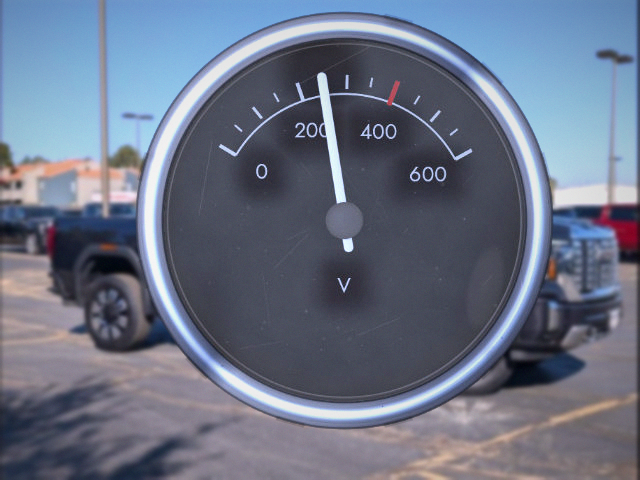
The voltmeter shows 250 V
